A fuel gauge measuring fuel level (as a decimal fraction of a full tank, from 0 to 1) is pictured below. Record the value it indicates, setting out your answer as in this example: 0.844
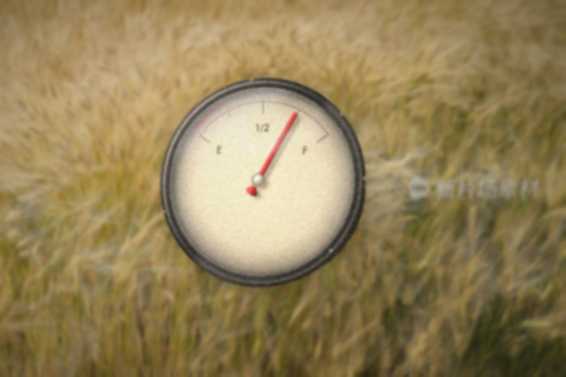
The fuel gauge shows 0.75
